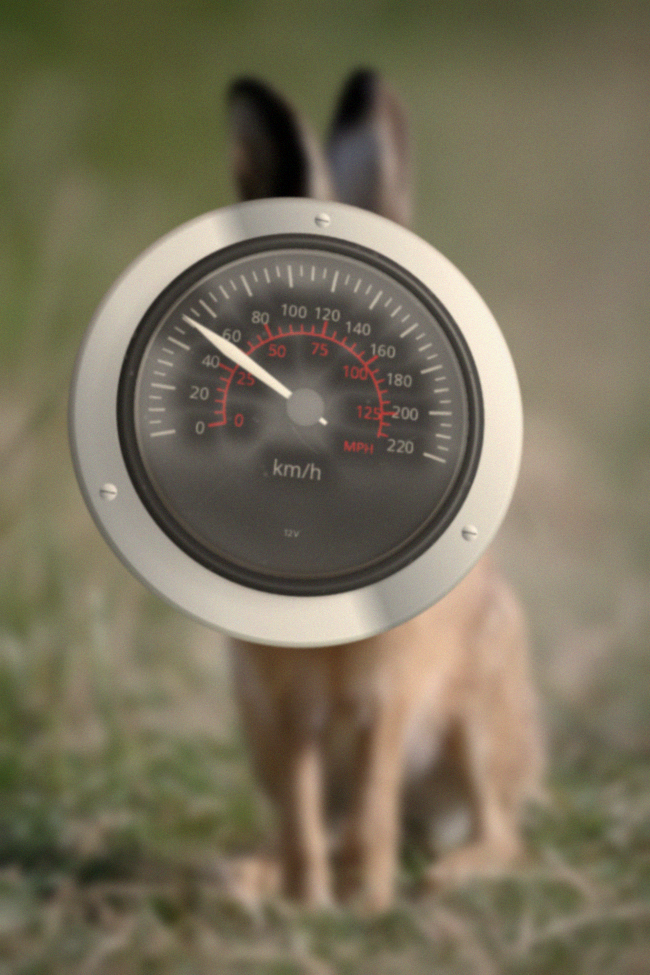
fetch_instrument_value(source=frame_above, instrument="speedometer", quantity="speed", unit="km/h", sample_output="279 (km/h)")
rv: 50 (km/h)
